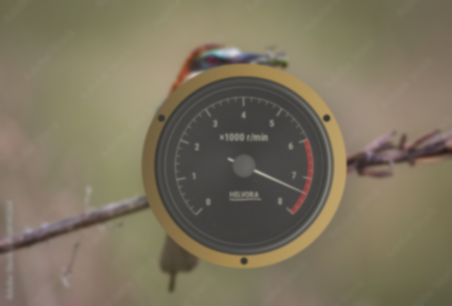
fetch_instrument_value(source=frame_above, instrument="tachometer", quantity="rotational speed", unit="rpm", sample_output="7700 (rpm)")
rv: 7400 (rpm)
